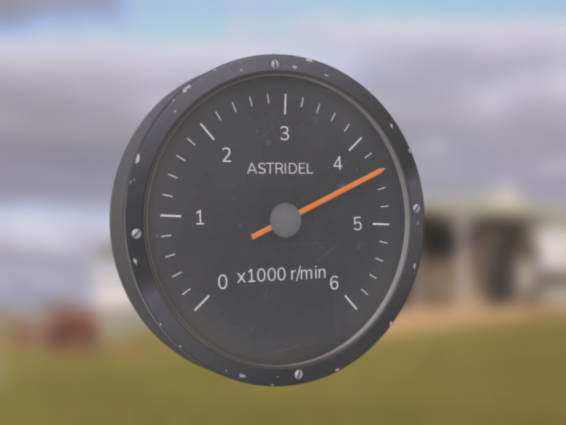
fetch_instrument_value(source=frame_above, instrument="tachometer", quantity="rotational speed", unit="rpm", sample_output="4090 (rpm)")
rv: 4400 (rpm)
